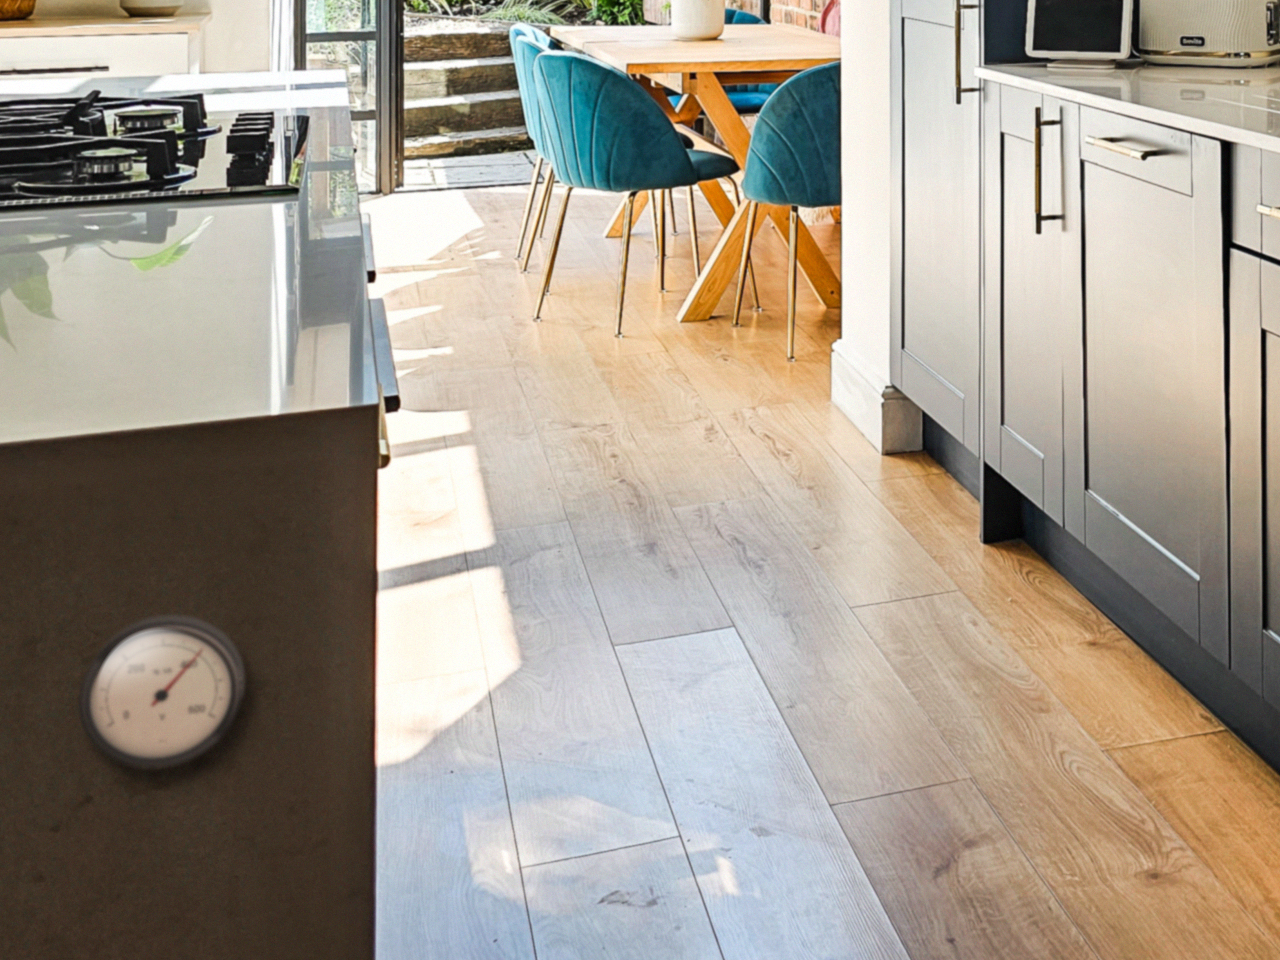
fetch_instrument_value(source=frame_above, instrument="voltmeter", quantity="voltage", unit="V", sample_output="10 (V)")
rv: 400 (V)
